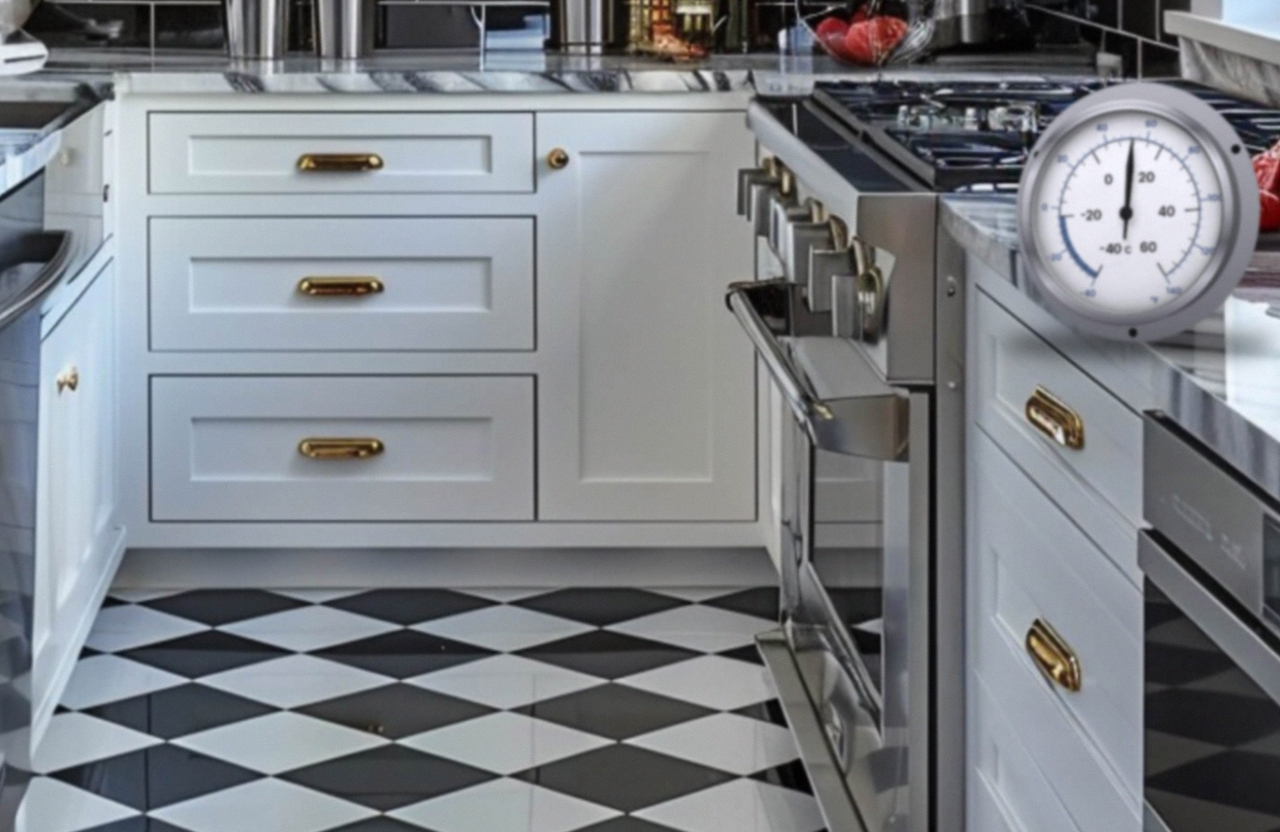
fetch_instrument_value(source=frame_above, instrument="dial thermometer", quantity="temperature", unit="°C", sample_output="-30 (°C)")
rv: 12 (°C)
